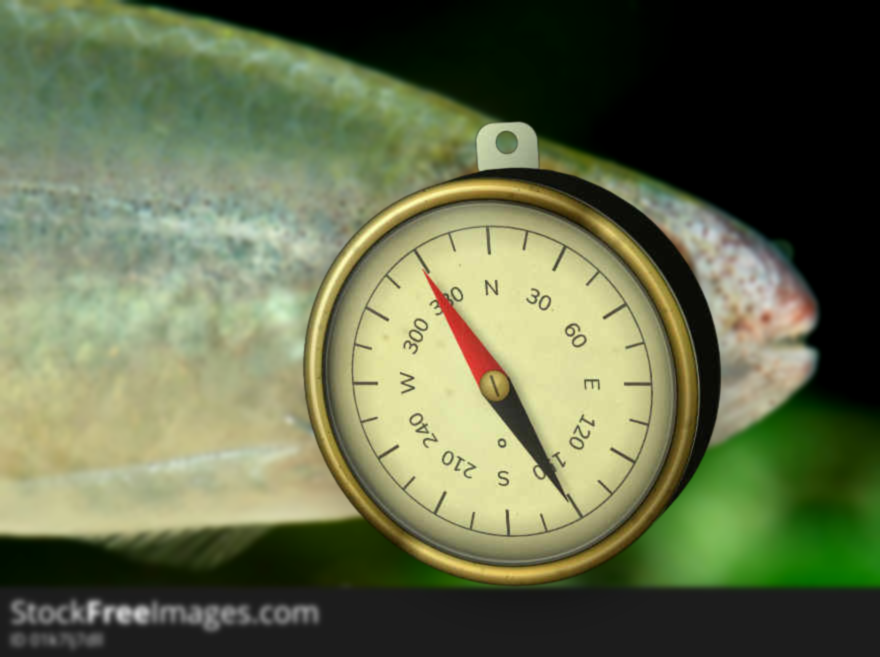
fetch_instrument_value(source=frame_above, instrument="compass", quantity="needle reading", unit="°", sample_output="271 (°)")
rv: 330 (°)
